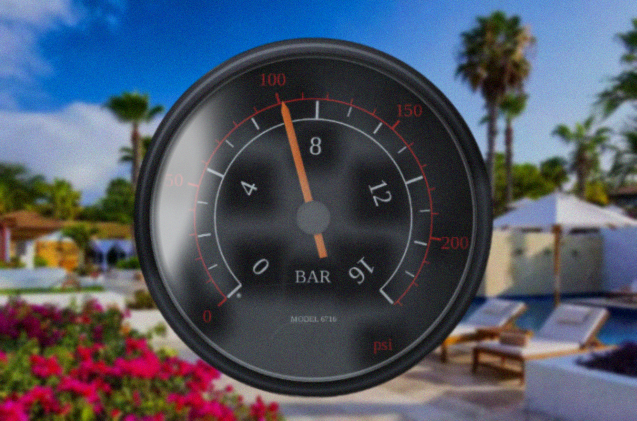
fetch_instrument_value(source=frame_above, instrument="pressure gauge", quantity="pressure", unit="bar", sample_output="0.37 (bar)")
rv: 7 (bar)
